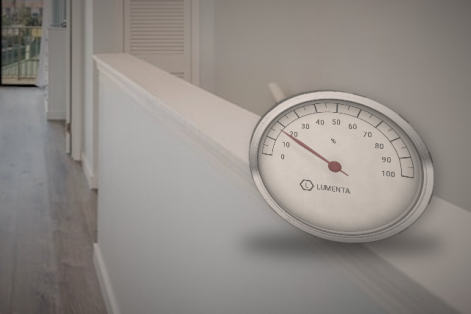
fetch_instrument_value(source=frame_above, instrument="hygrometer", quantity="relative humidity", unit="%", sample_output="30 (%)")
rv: 17.5 (%)
